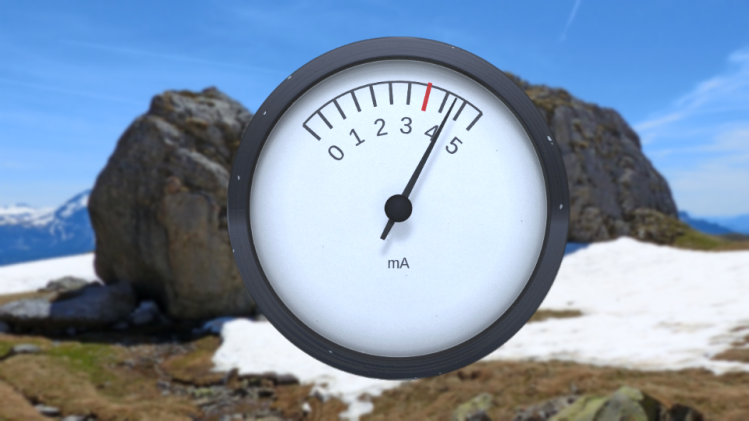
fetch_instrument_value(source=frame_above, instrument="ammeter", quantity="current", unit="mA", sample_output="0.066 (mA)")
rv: 4.25 (mA)
